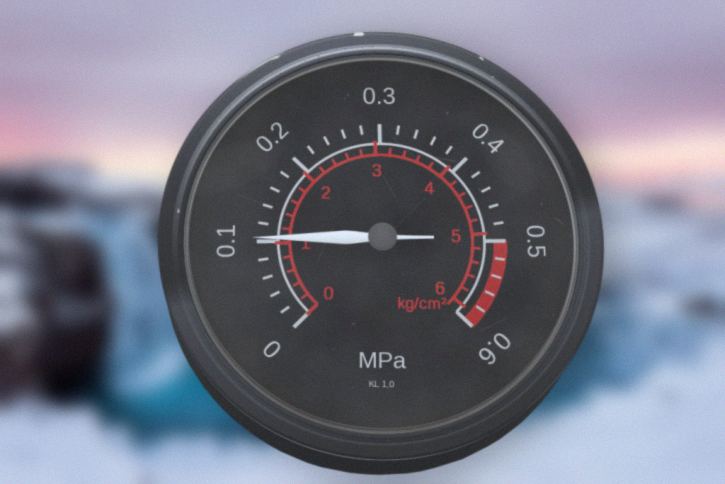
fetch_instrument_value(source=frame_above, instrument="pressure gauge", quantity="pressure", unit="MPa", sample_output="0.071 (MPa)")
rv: 0.1 (MPa)
